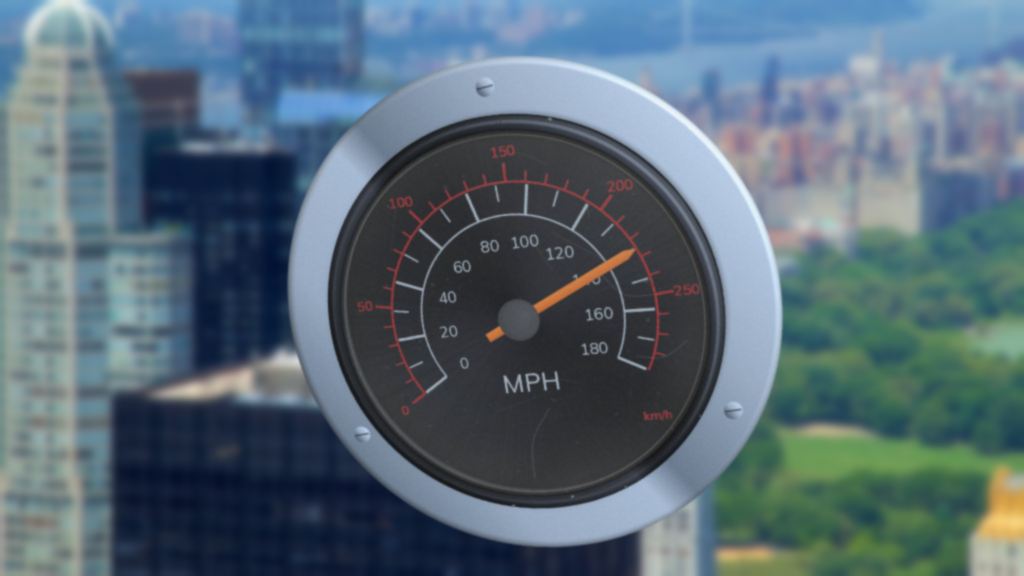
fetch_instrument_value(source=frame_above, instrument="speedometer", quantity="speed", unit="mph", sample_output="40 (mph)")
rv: 140 (mph)
